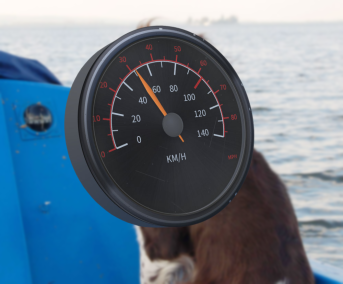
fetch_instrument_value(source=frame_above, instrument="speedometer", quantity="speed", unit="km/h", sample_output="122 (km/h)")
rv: 50 (km/h)
